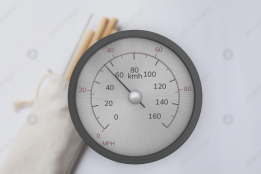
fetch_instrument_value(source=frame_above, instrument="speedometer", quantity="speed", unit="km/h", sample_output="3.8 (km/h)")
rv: 55 (km/h)
